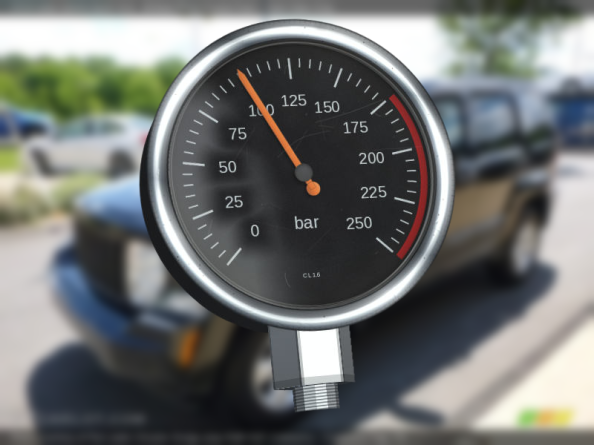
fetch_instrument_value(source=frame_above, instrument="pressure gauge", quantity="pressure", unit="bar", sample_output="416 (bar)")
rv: 100 (bar)
